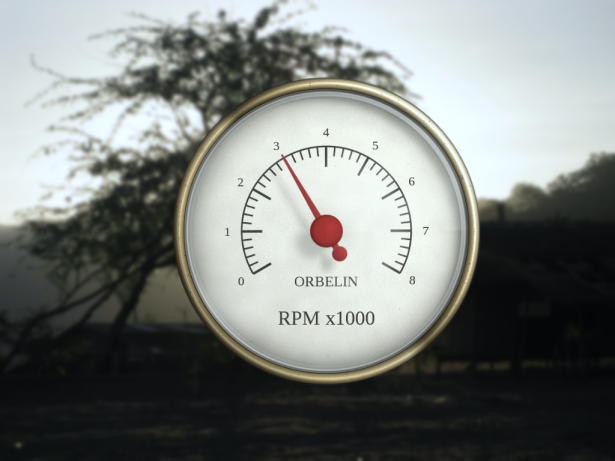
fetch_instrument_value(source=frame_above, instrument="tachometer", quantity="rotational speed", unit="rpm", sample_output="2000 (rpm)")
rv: 3000 (rpm)
